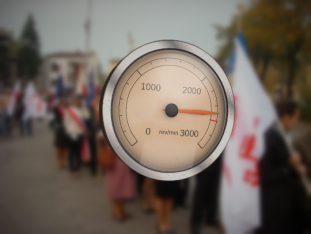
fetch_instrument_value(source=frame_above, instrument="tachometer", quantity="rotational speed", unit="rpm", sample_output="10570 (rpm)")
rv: 2500 (rpm)
